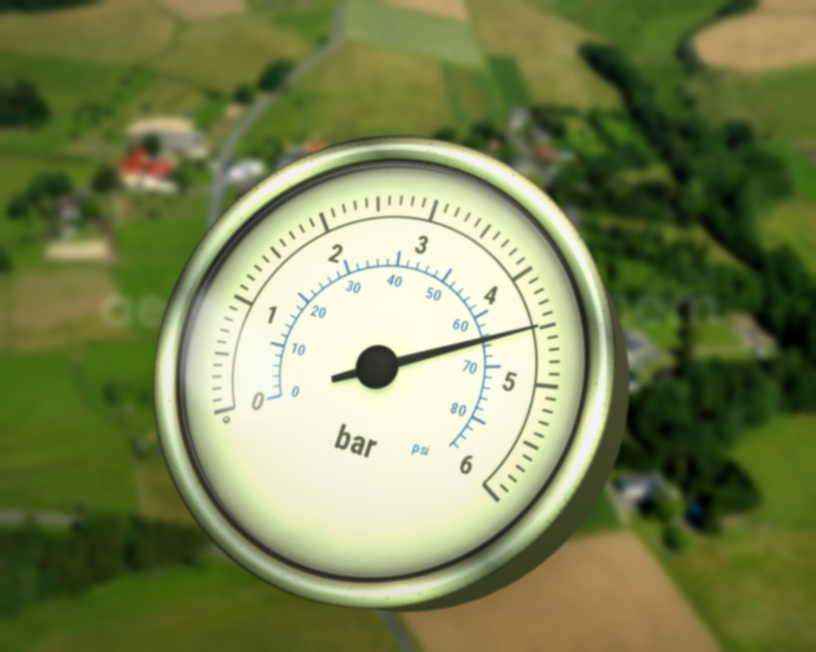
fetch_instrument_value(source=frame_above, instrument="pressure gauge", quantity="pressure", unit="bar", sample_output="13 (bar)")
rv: 4.5 (bar)
